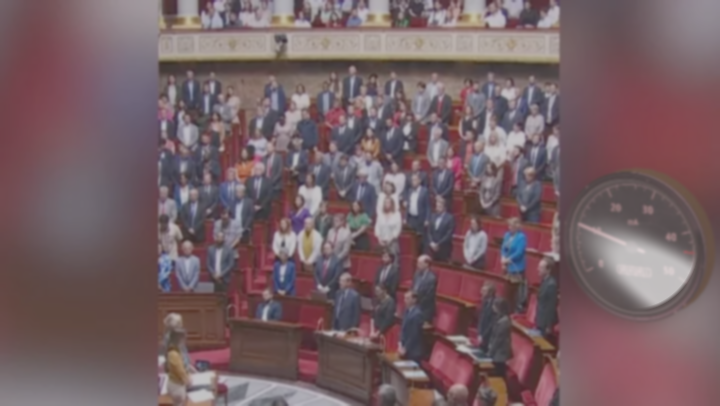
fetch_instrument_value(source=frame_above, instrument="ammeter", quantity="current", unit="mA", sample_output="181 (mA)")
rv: 10 (mA)
